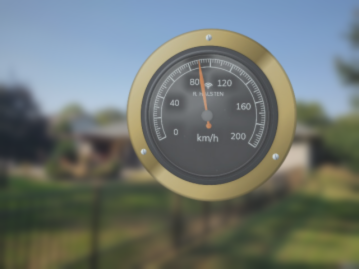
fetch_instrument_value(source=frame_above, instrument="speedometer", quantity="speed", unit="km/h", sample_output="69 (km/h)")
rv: 90 (km/h)
